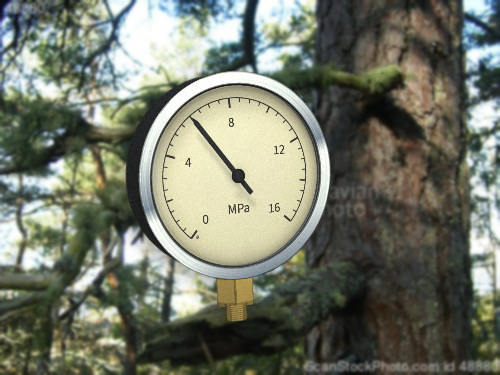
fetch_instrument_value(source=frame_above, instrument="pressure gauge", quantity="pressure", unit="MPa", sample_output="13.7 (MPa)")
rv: 6 (MPa)
